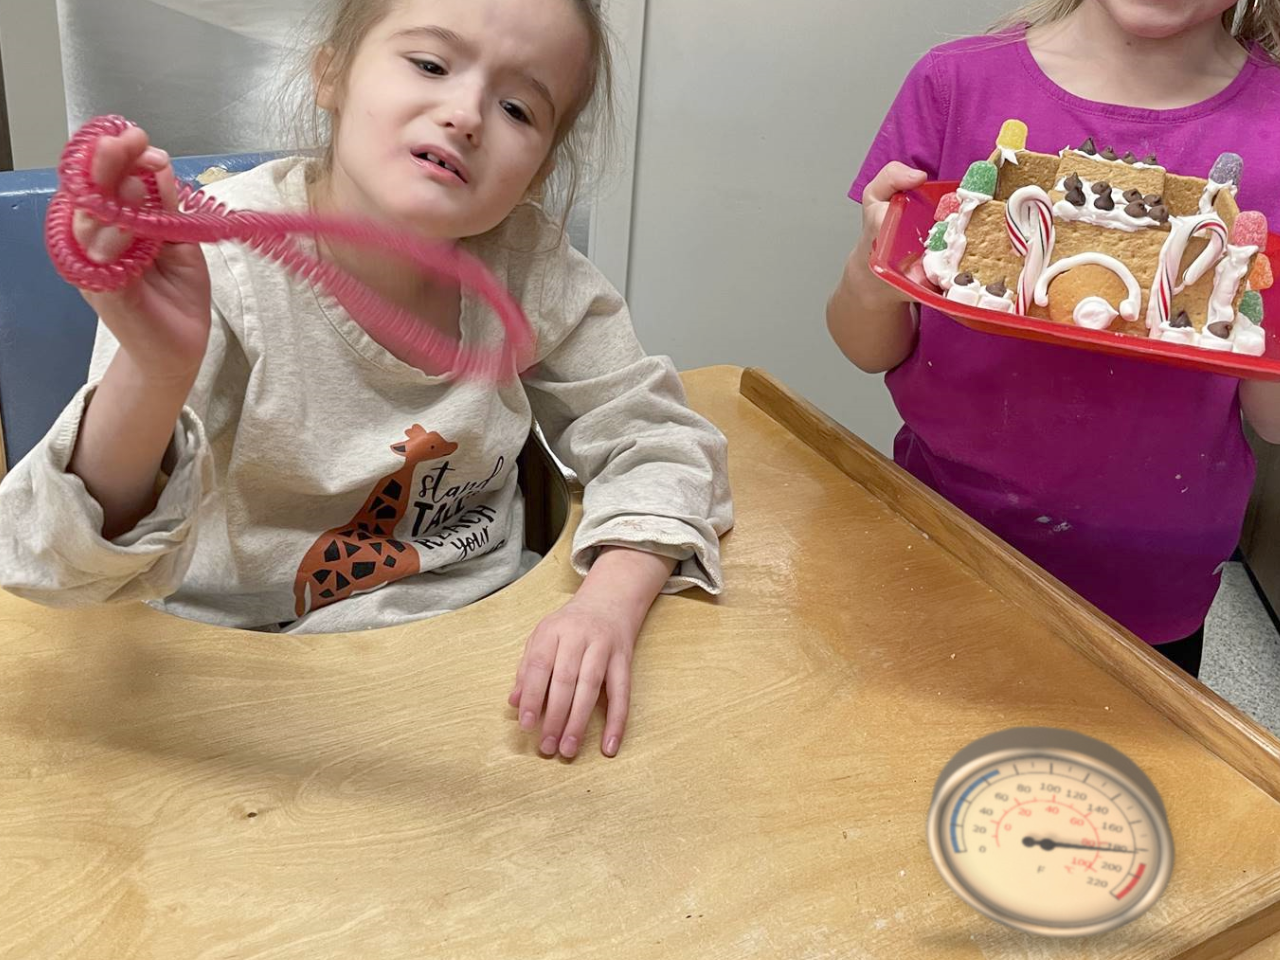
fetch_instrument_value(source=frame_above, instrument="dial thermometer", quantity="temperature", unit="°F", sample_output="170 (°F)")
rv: 180 (°F)
